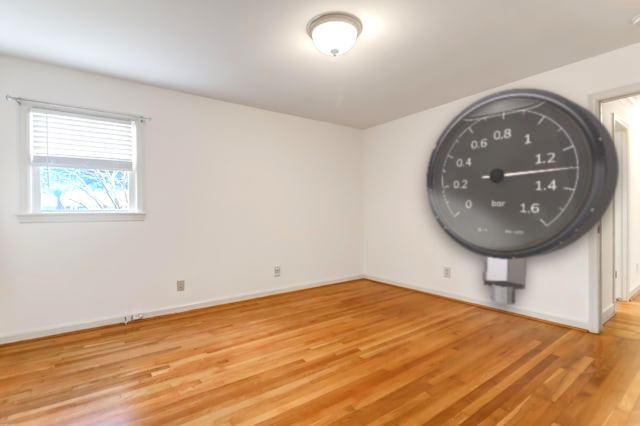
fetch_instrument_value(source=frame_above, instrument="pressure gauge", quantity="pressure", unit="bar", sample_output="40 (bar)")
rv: 1.3 (bar)
